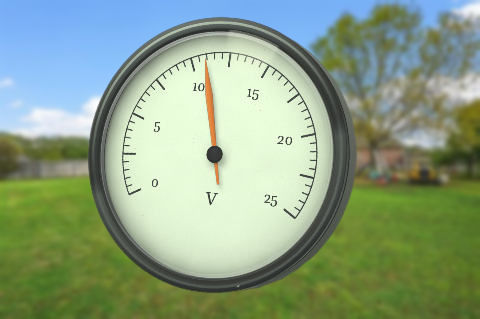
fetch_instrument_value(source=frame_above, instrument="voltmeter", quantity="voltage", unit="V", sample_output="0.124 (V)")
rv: 11 (V)
